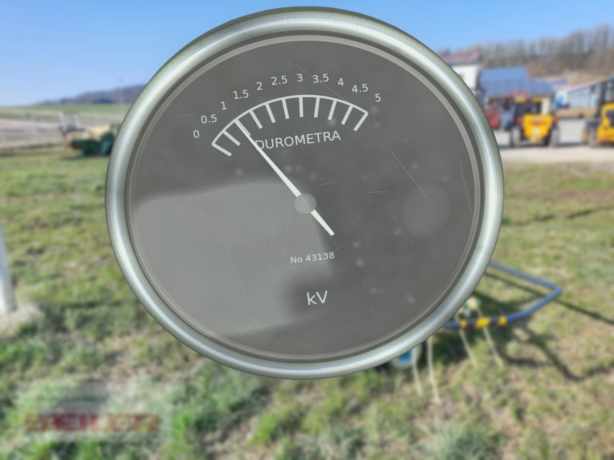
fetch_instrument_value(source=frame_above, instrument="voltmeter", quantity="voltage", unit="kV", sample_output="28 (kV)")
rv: 1 (kV)
